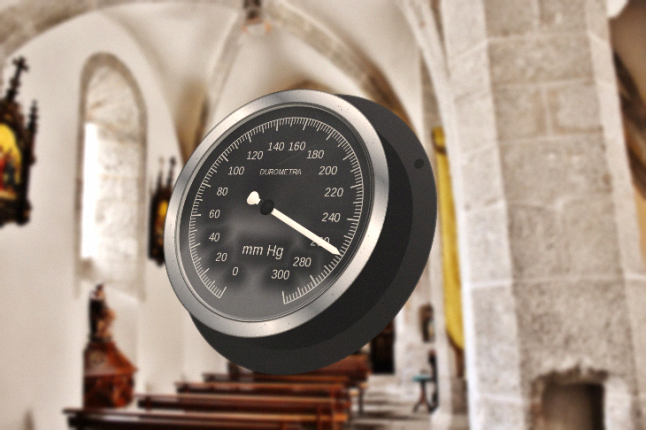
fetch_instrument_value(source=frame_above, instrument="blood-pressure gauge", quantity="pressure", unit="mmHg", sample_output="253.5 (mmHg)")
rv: 260 (mmHg)
